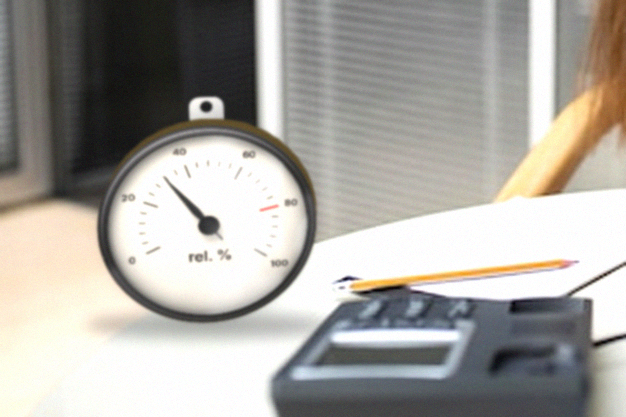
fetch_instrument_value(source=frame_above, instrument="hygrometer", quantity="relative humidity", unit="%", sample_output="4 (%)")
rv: 32 (%)
